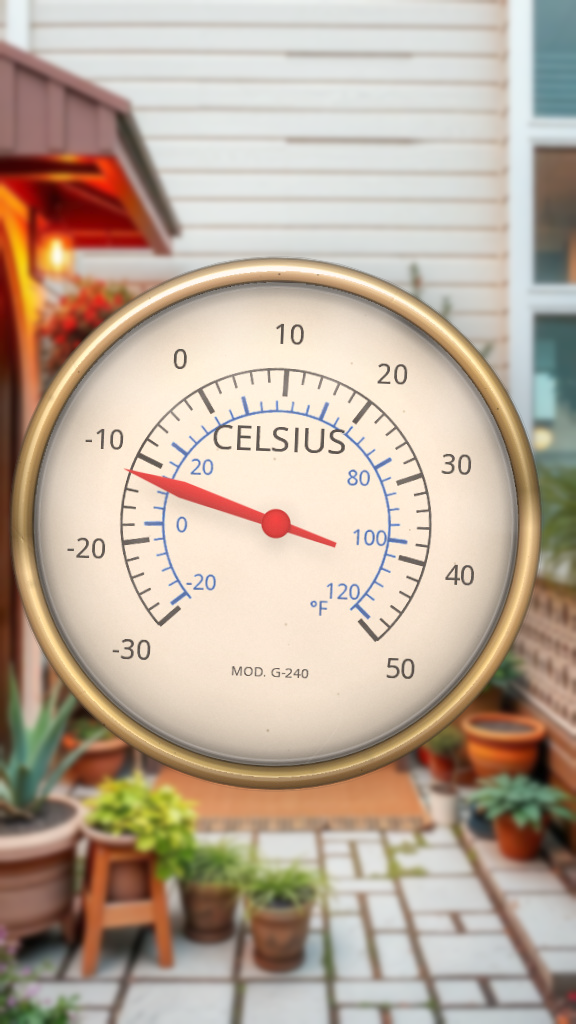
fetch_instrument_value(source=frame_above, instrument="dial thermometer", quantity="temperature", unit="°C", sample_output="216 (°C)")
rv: -12 (°C)
